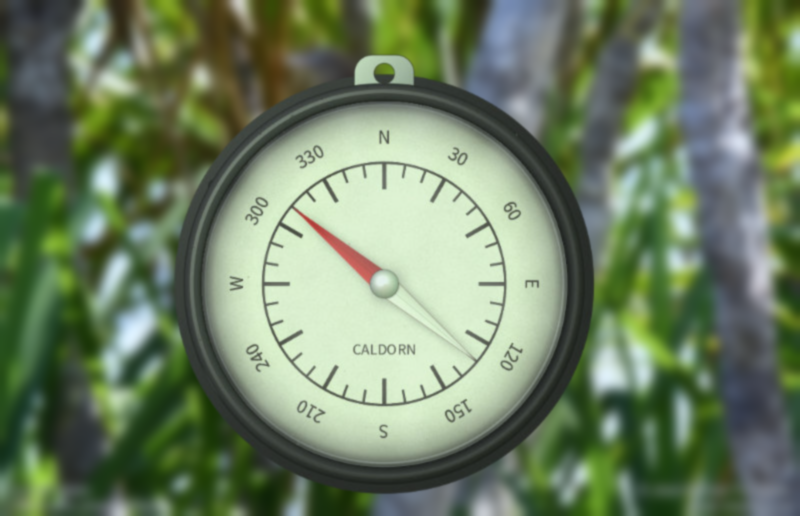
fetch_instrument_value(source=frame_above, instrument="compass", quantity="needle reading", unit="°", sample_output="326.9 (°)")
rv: 310 (°)
